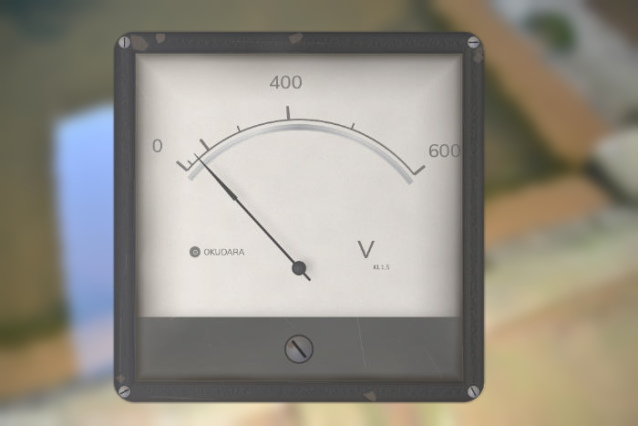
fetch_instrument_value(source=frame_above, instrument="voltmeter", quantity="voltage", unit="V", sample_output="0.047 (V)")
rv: 150 (V)
